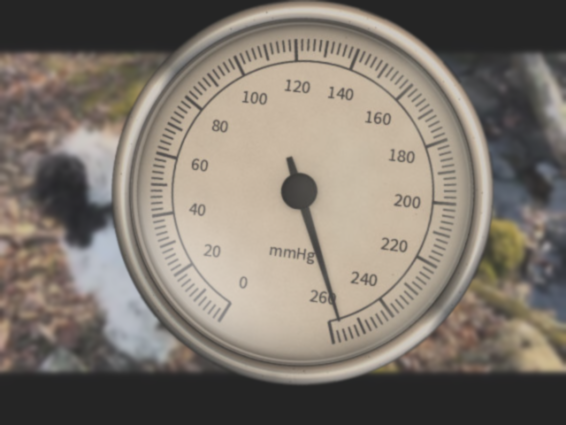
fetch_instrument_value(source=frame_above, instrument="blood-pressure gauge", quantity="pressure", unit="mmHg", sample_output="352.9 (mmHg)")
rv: 256 (mmHg)
